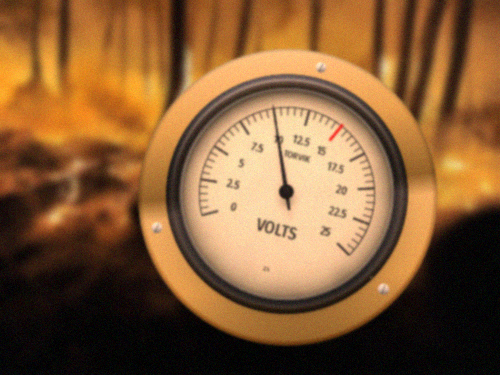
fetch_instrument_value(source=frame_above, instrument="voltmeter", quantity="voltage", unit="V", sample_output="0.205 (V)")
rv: 10 (V)
